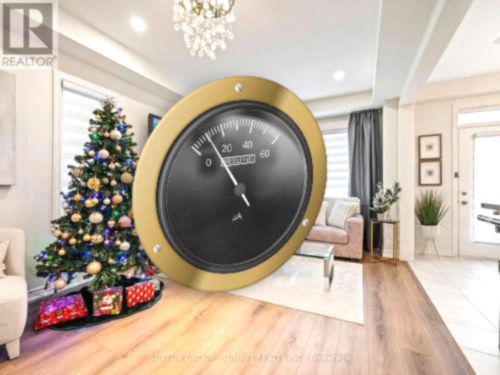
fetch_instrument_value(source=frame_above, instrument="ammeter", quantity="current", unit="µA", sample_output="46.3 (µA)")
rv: 10 (µA)
